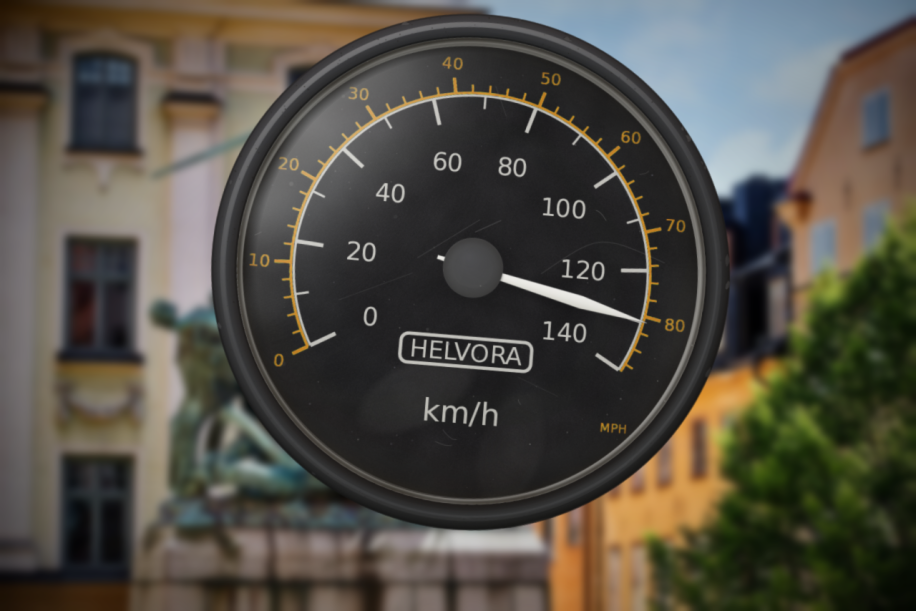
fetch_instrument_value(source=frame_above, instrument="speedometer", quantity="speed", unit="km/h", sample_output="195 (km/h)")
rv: 130 (km/h)
